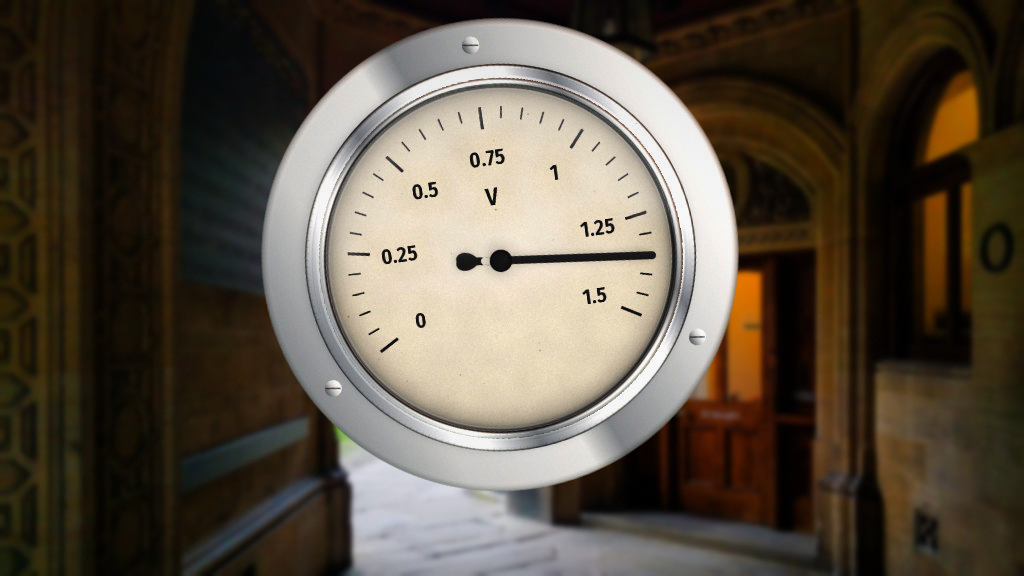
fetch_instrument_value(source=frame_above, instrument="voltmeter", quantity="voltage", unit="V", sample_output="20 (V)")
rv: 1.35 (V)
